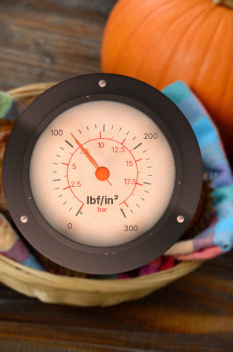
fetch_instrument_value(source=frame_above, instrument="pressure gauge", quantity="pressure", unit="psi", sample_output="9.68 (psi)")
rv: 110 (psi)
